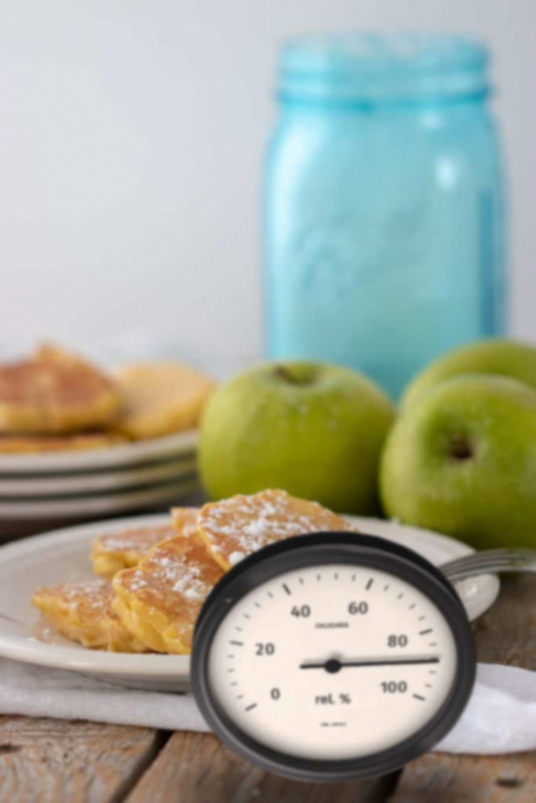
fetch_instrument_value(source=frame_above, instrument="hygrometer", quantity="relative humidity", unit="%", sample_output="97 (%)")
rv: 88 (%)
